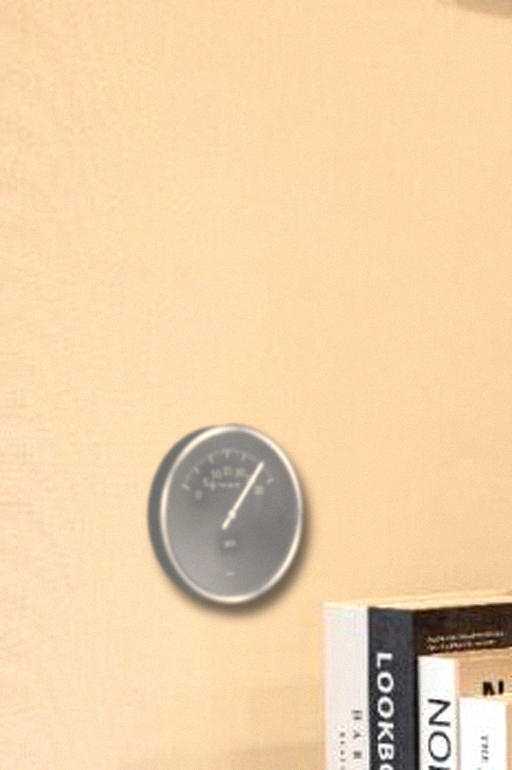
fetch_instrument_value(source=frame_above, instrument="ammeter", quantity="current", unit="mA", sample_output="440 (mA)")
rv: 25 (mA)
